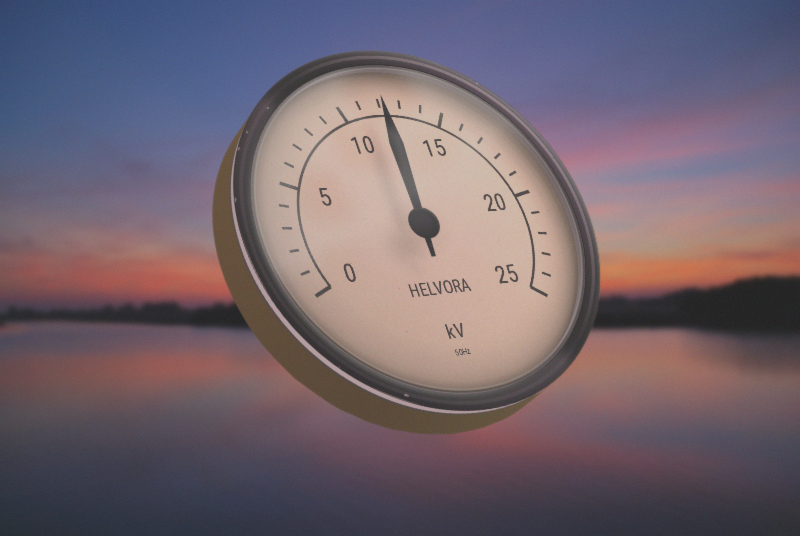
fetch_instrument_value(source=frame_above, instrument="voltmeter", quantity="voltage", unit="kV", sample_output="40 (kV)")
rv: 12 (kV)
